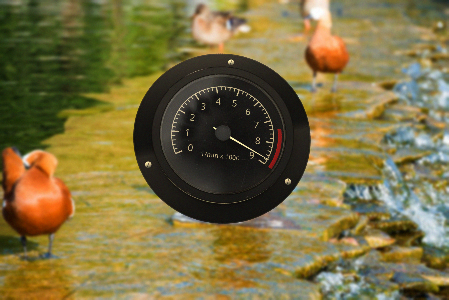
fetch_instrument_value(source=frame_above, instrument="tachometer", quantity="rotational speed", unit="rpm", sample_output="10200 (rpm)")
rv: 8800 (rpm)
